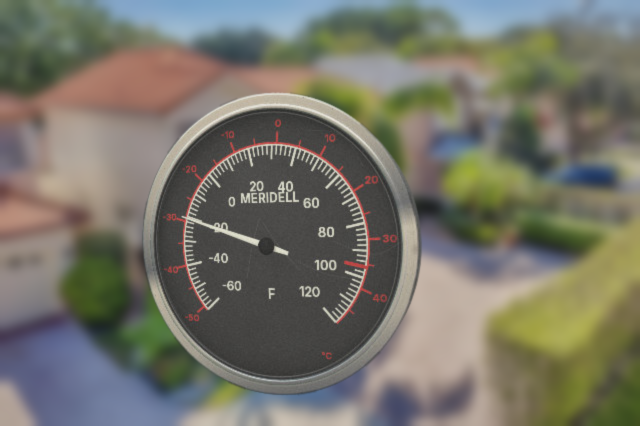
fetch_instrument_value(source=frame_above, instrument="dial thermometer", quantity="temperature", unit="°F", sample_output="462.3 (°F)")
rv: -20 (°F)
